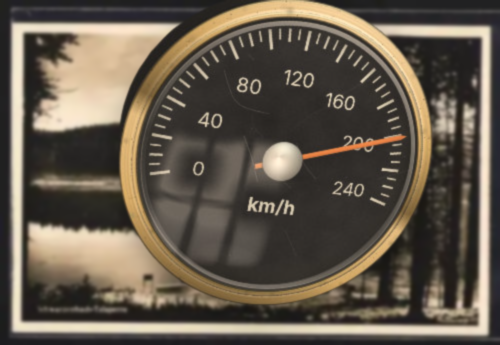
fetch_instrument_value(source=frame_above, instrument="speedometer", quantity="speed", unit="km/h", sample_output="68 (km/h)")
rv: 200 (km/h)
